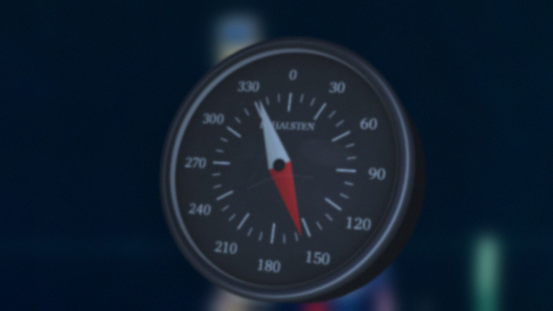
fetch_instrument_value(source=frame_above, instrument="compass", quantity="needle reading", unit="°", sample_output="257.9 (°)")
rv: 155 (°)
